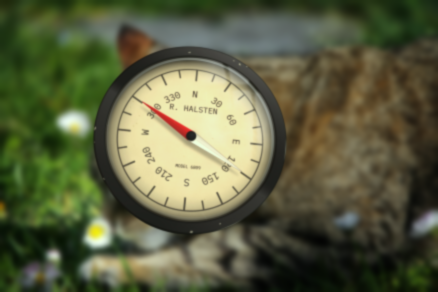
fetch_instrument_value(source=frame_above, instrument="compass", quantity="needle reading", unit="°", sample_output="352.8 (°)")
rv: 300 (°)
